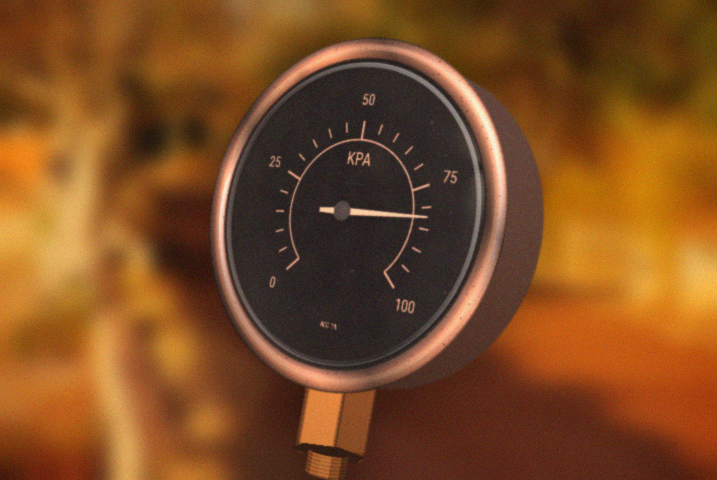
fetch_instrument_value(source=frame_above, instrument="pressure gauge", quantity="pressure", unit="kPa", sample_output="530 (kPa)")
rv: 82.5 (kPa)
